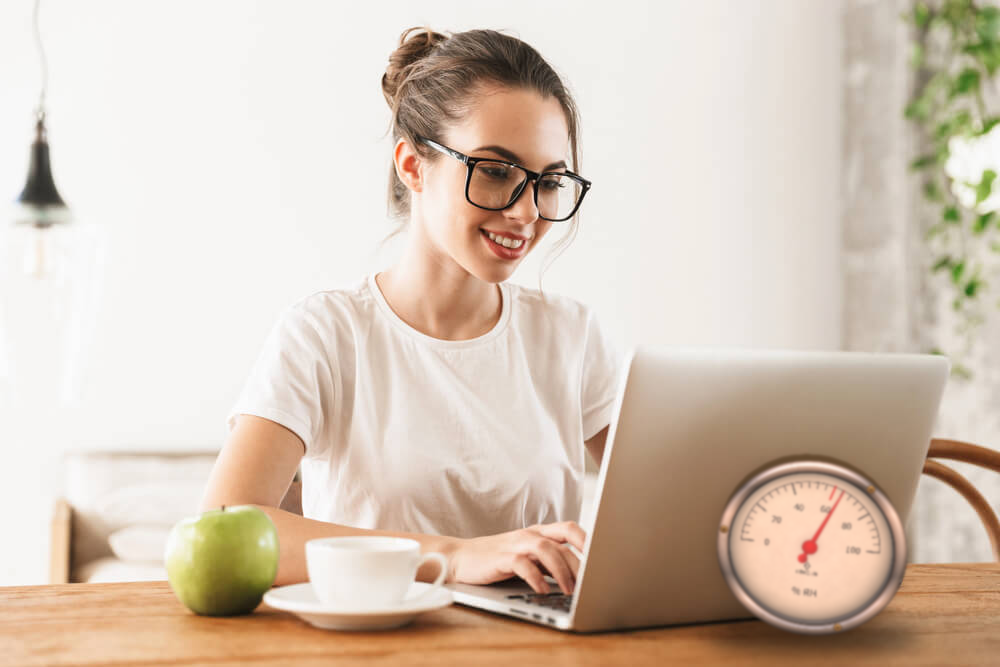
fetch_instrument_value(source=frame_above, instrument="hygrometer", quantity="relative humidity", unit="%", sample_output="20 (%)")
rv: 64 (%)
